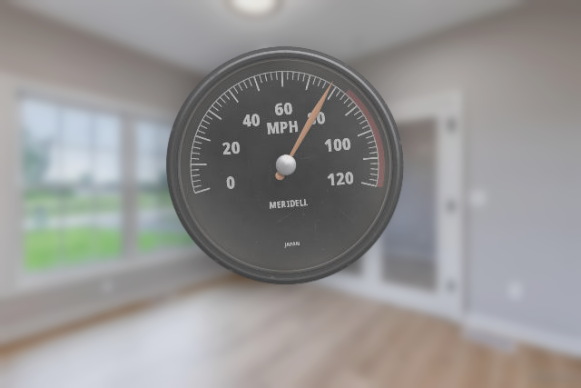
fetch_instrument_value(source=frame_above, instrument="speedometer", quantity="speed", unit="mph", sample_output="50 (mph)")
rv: 78 (mph)
